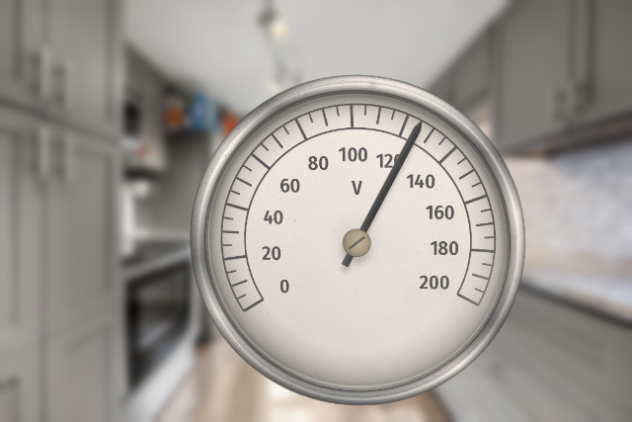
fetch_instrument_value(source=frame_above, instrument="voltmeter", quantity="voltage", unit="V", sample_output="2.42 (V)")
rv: 125 (V)
